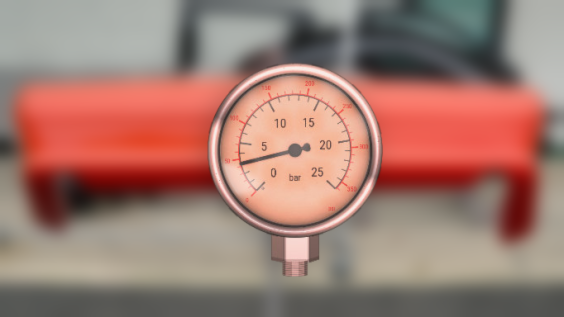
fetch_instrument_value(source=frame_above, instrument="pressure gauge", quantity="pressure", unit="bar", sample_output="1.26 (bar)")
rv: 3 (bar)
